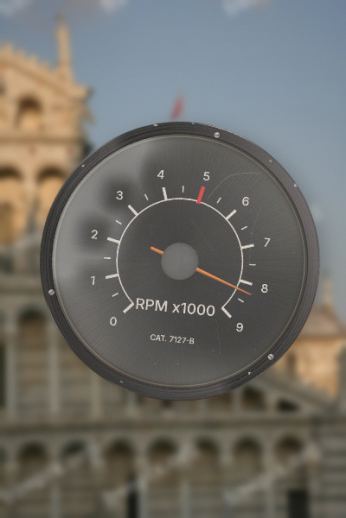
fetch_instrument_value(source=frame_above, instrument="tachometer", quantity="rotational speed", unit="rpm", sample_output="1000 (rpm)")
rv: 8250 (rpm)
